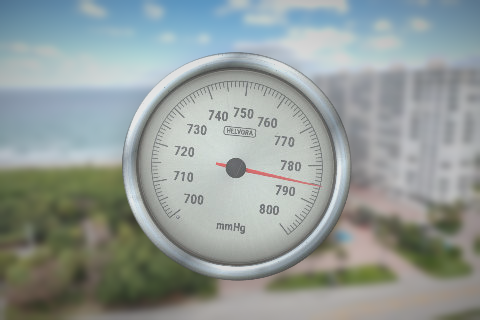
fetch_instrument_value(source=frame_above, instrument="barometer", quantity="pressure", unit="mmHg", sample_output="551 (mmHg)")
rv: 785 (mmHg)
